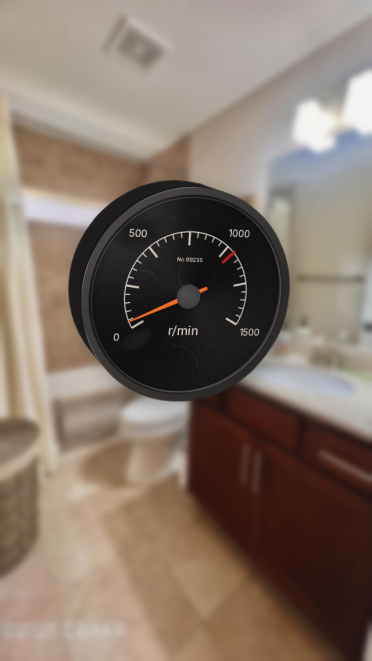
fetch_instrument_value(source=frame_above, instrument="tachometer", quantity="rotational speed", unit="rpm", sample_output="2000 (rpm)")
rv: 50 (rpm)
